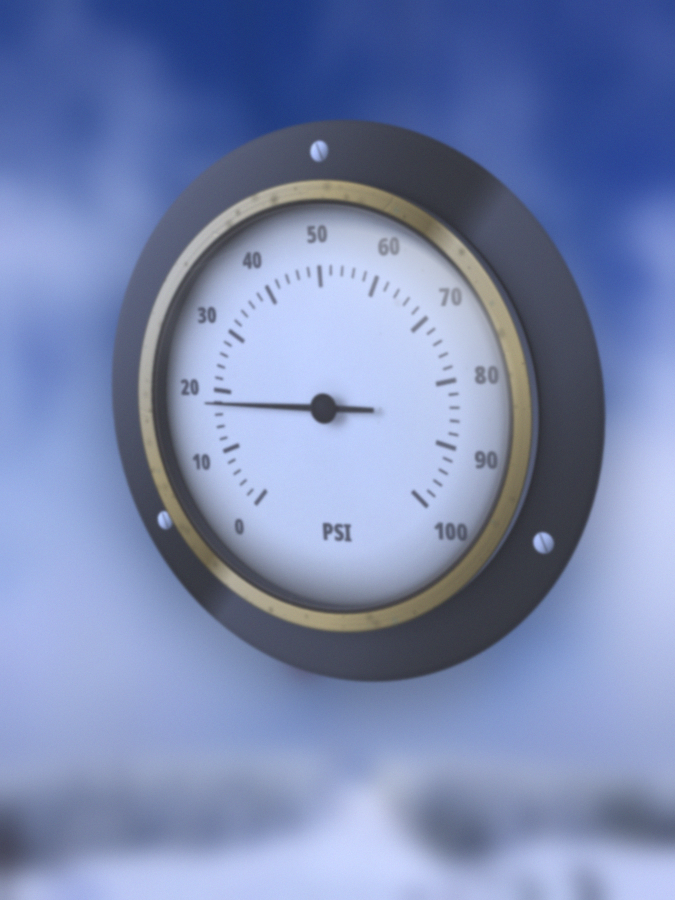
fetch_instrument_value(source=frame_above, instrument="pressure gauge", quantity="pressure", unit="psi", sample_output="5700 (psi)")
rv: 18 (psi)
